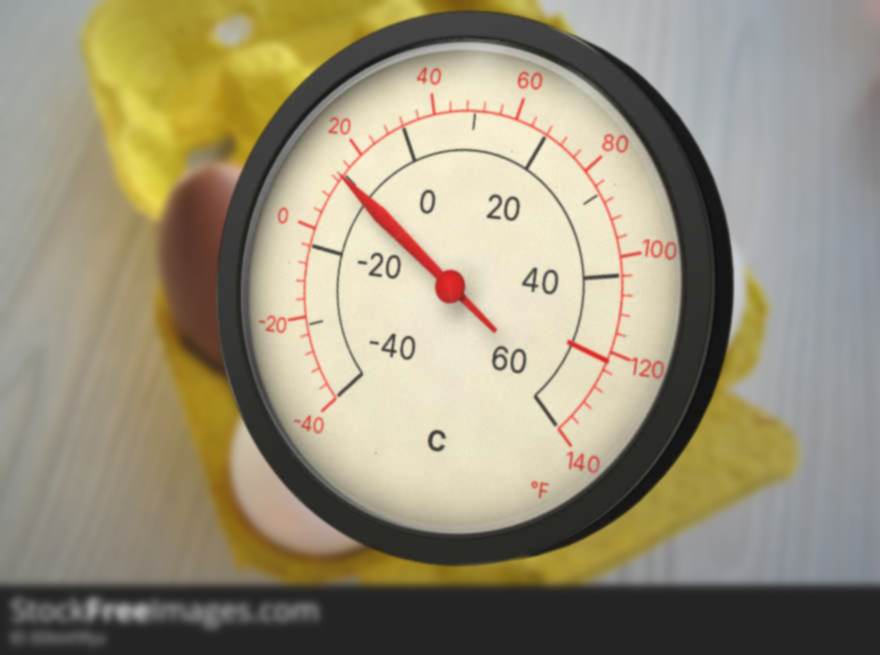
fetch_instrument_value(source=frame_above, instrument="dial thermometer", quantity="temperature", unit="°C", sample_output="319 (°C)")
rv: -10 (°C)
